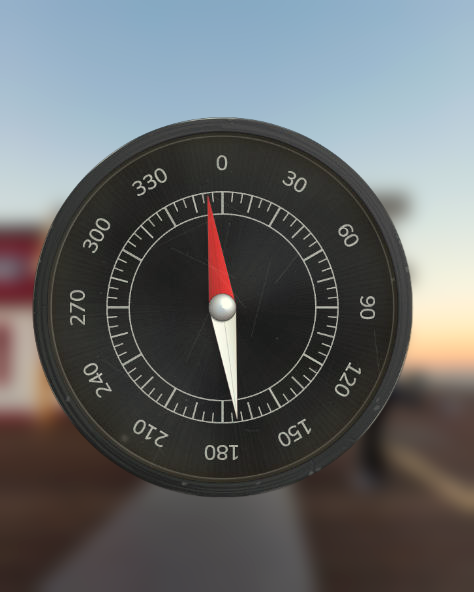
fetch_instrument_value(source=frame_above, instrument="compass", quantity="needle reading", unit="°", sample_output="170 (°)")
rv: 352.5 (°)
